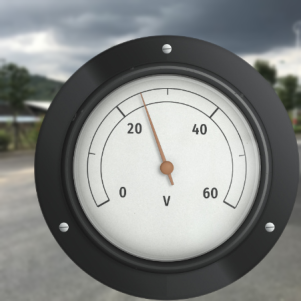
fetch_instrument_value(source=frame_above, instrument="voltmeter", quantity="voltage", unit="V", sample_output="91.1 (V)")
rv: 25 (V)
